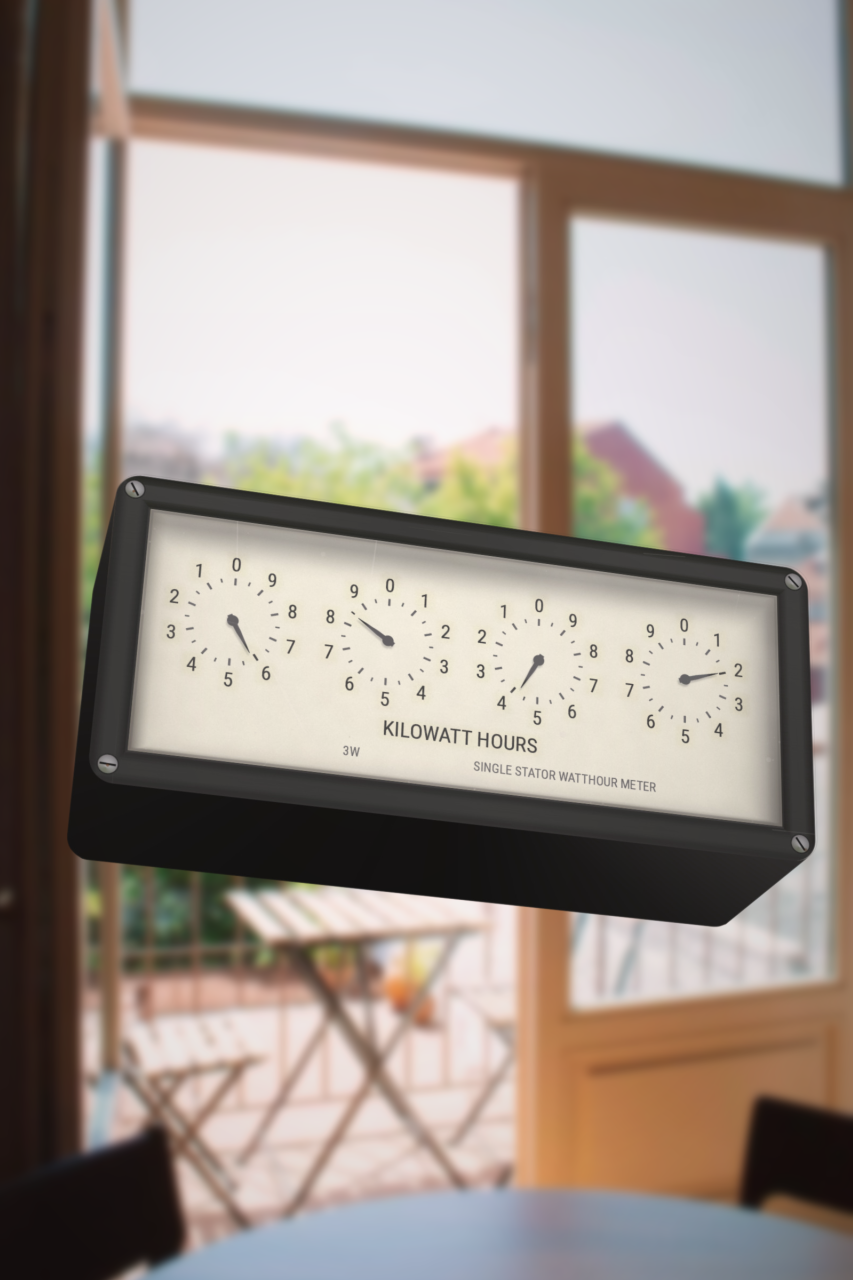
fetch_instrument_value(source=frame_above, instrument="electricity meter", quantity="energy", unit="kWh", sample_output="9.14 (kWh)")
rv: 5842 (kWh)
